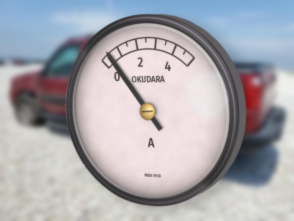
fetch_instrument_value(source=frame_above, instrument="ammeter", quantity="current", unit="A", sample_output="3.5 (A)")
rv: 0.5 (A)
